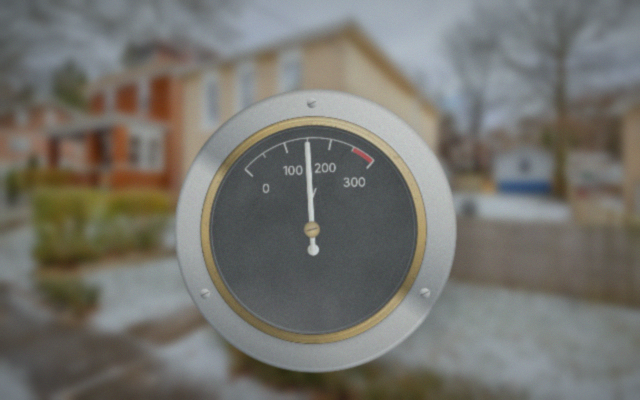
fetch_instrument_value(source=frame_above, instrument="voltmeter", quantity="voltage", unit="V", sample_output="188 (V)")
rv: 150 (V)
